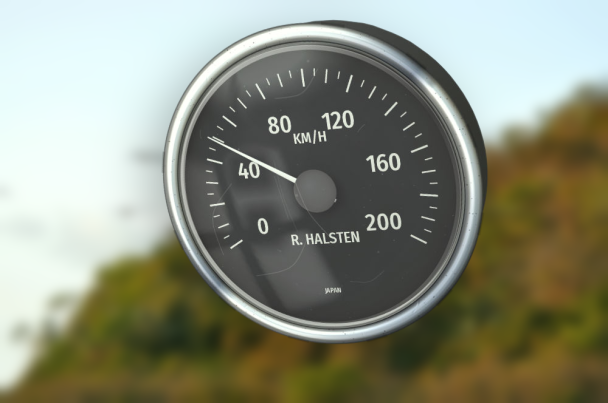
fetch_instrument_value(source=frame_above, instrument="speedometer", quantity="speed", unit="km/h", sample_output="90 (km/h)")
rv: 50 (km/h)
